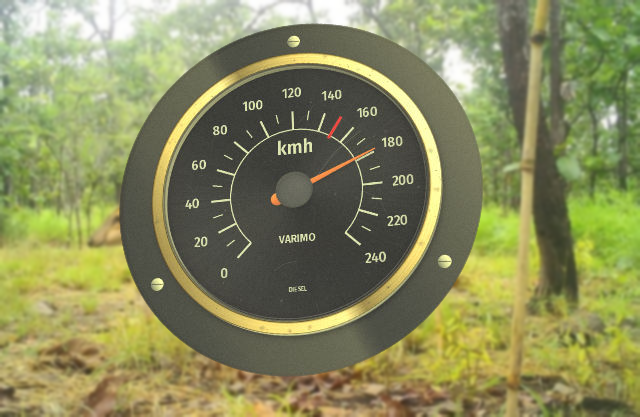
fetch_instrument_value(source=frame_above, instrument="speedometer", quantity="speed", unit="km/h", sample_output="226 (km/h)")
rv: 180 (km/h)
